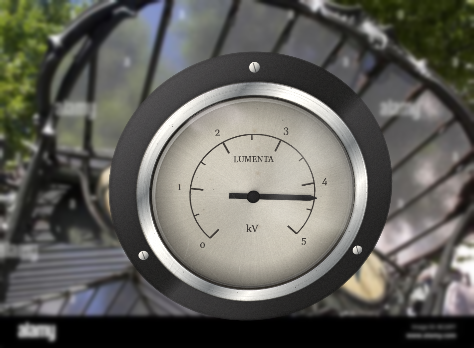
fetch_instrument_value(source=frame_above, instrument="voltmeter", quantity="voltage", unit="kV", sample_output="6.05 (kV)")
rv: 4.25 (kV)
